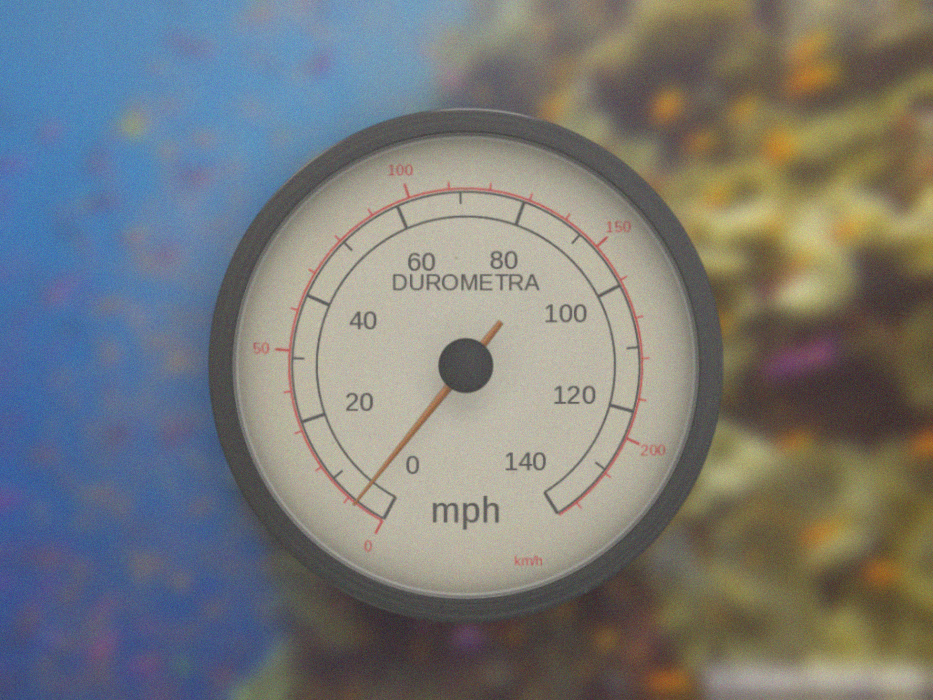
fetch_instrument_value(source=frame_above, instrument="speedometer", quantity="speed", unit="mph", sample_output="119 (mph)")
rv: 5 (mph)
